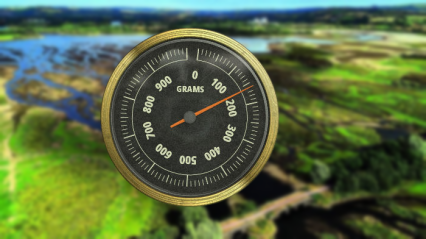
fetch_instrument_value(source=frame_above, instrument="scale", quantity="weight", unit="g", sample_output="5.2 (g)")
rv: 160 (g)
